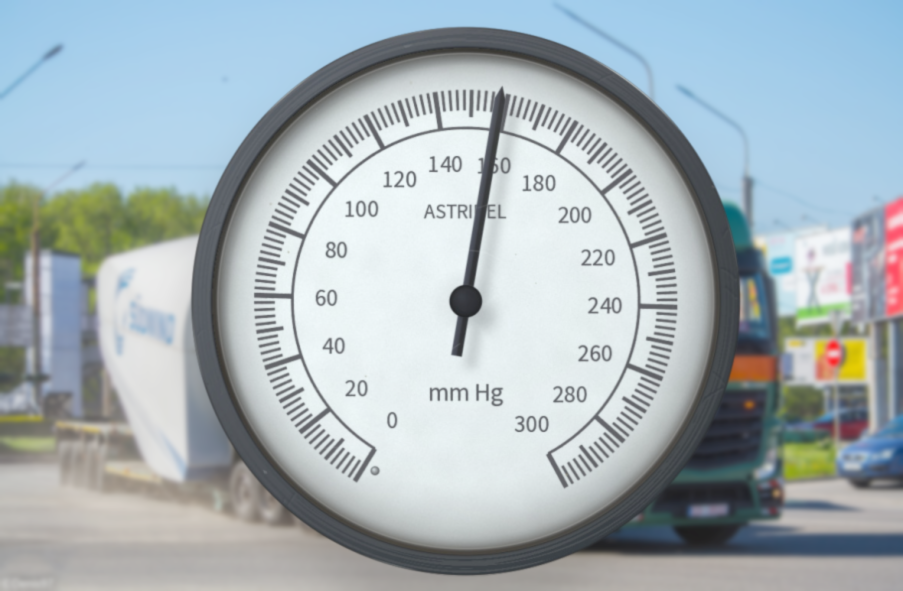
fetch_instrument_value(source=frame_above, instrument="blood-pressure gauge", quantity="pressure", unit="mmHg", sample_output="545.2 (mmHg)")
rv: 158 (mmHg)
